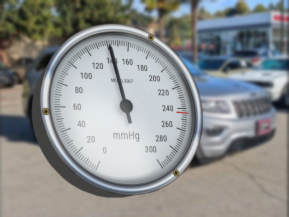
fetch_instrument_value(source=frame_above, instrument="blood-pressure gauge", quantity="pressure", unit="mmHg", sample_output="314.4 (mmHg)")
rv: 140 (mmHg)
